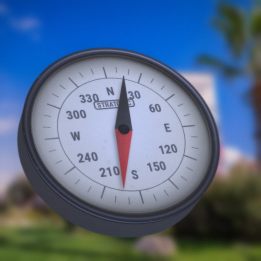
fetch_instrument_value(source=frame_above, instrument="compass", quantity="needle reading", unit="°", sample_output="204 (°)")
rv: 195 (°)
